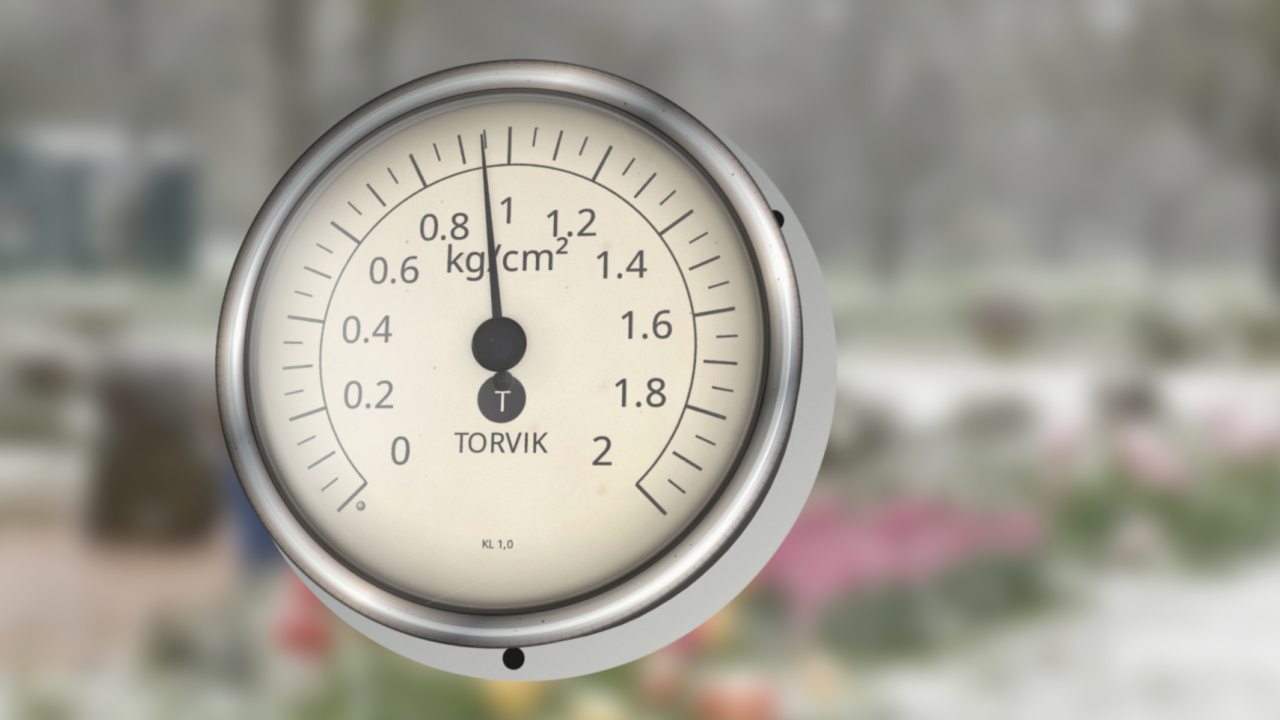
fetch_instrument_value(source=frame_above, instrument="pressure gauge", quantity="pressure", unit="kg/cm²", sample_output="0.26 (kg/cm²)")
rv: 0.95 (kg/cm²)
